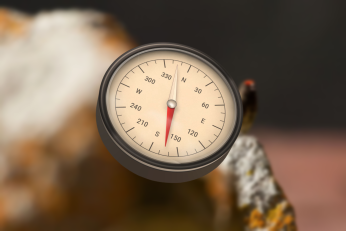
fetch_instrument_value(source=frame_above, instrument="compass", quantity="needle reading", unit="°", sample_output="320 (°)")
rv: 165 (°)
